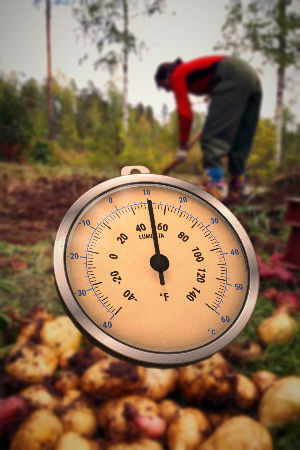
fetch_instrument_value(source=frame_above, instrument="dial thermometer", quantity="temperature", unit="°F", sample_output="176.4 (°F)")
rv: 50 (°F)
